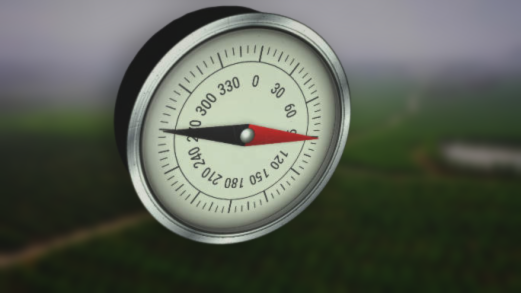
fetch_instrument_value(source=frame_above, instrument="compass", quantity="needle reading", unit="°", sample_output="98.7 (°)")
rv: 90 (°)
